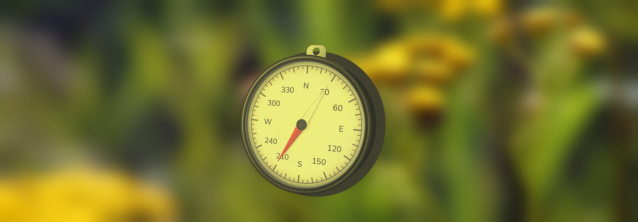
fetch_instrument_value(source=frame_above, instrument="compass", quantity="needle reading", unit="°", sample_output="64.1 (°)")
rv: 210 (°)
